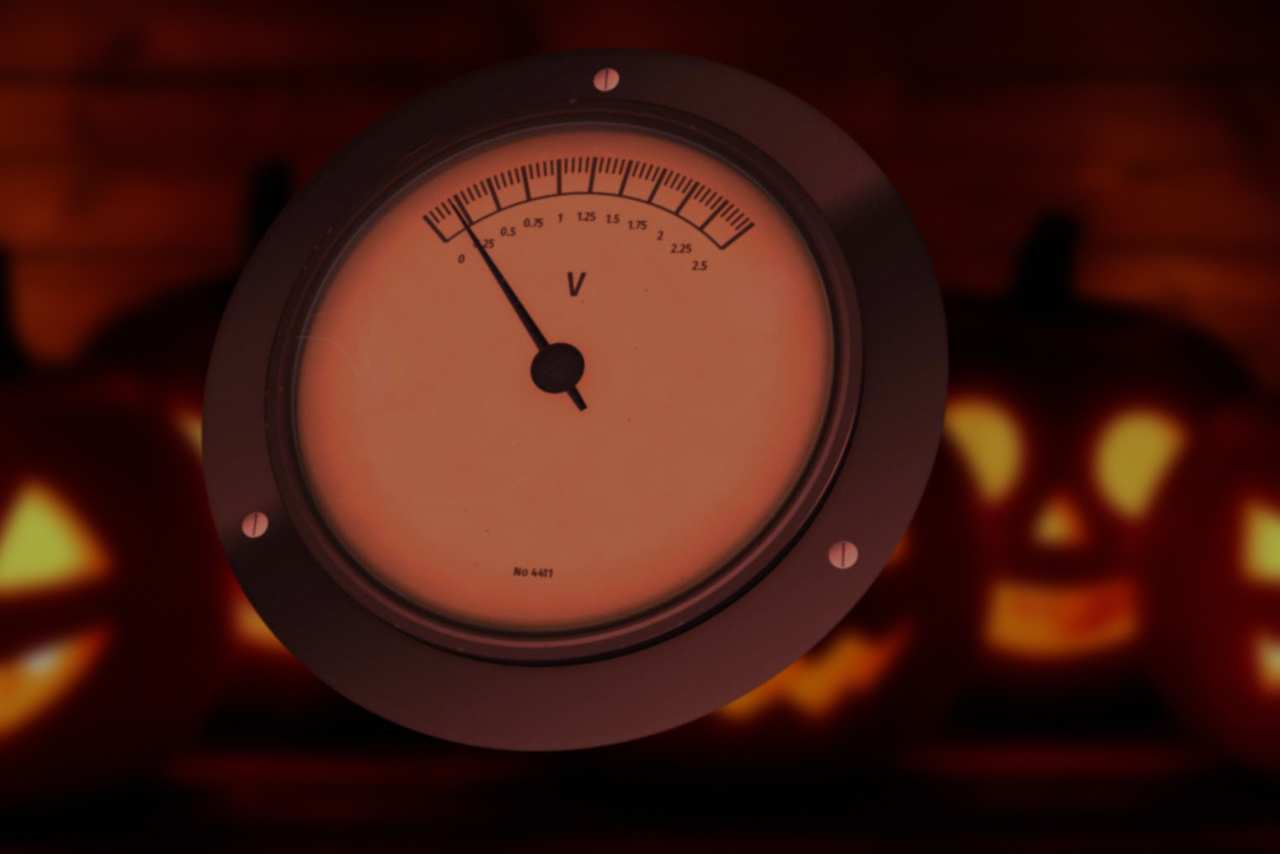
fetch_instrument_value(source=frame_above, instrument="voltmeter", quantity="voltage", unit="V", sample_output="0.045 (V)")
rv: 0.2 (V)
